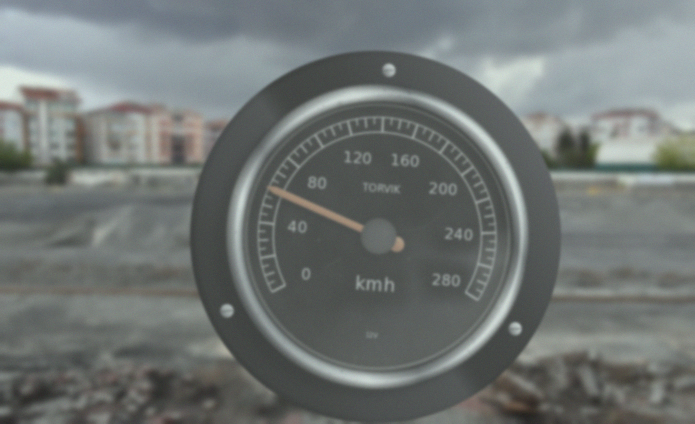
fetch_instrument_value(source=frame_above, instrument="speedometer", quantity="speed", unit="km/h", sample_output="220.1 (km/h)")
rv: 60 (km/h)
